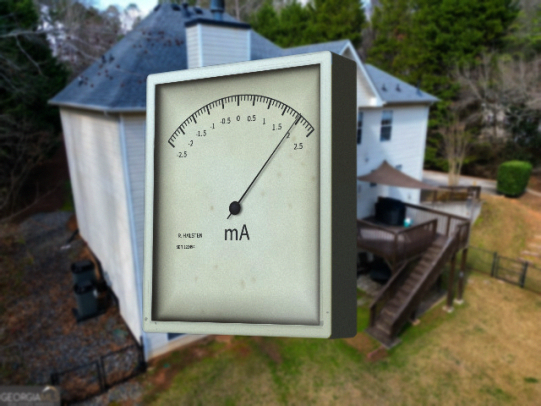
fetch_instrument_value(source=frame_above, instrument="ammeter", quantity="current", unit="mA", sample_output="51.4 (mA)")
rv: 2 (mA)
